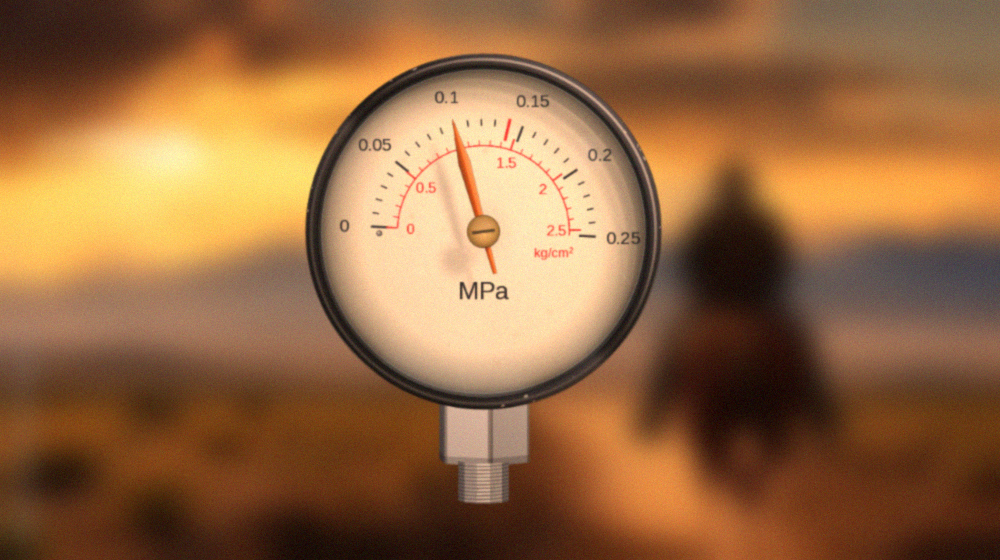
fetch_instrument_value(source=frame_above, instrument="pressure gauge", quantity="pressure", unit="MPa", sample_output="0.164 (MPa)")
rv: 0.1 (MPa)
